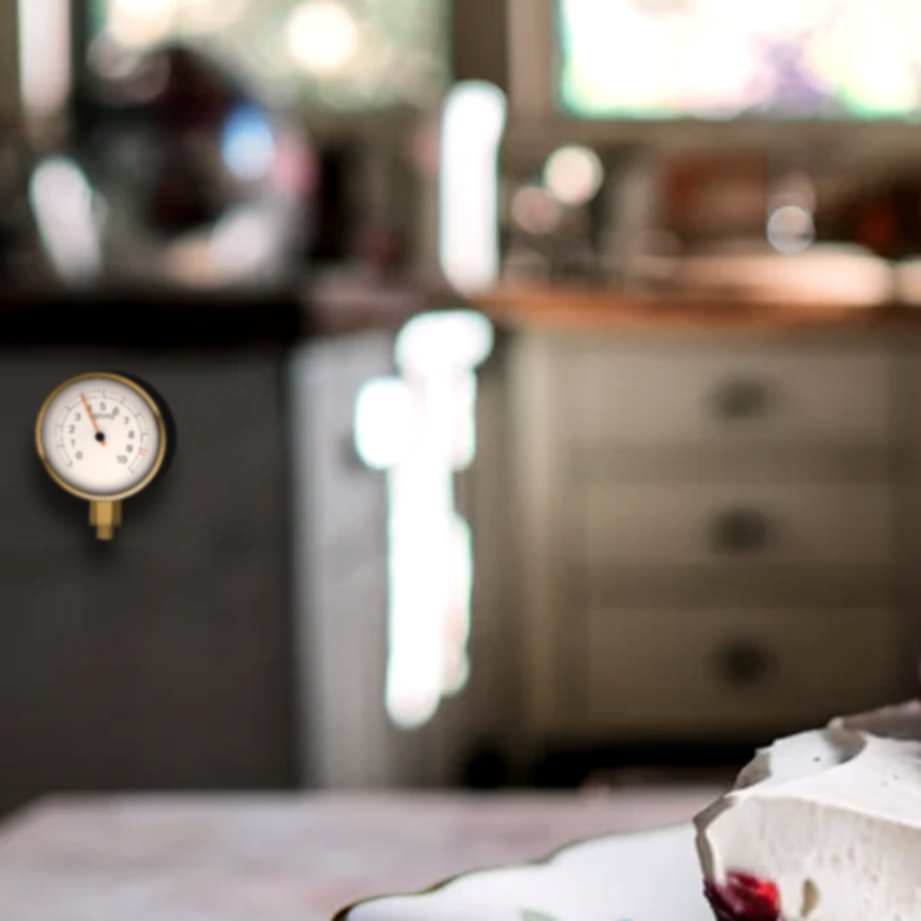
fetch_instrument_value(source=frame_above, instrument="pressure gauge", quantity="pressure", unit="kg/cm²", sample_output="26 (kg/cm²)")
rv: 4 (kg/cm²)
